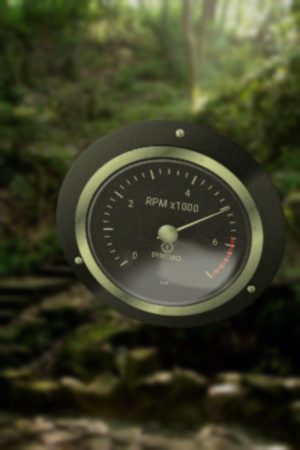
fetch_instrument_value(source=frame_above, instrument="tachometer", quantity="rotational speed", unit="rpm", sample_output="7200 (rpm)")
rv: 5000 (rpm)
